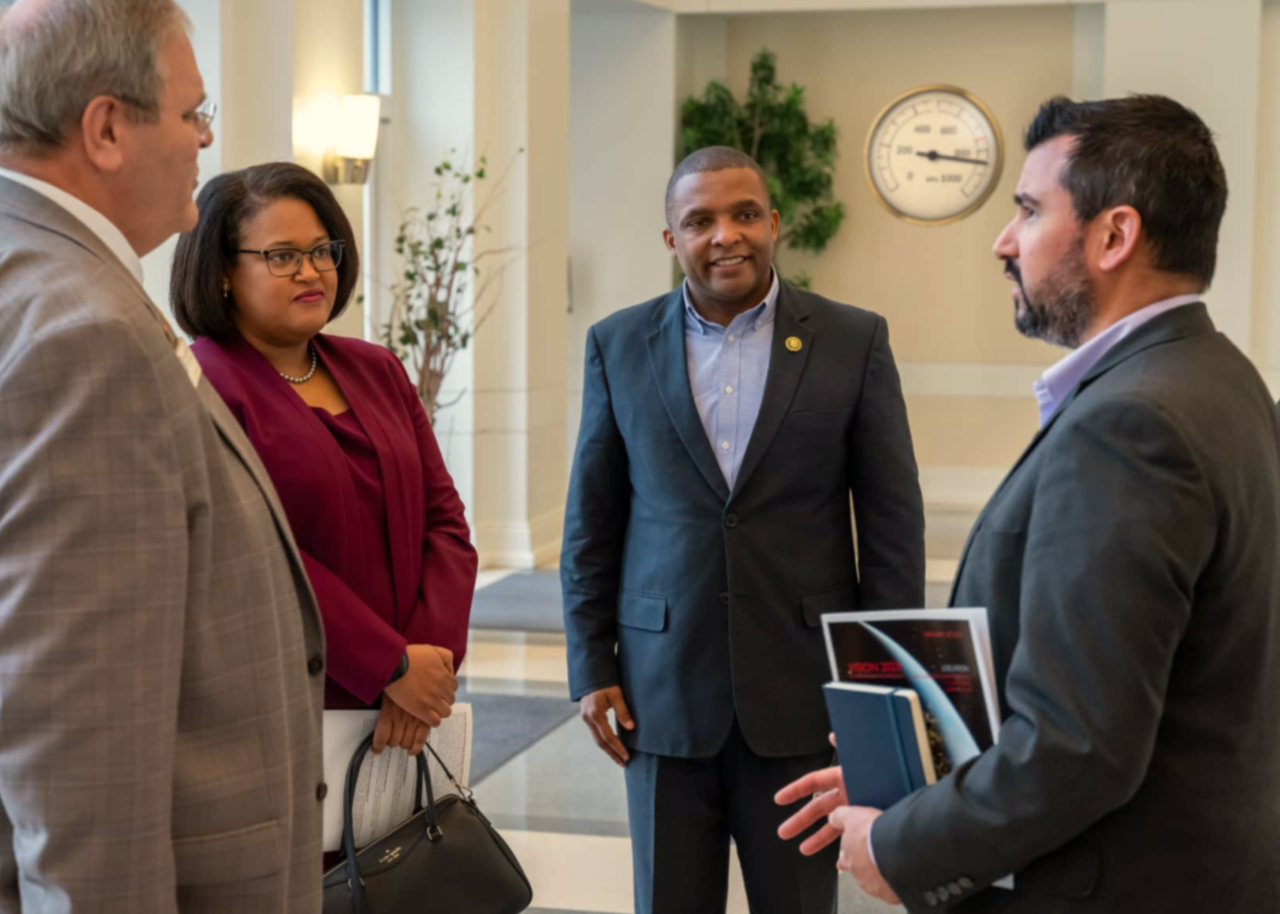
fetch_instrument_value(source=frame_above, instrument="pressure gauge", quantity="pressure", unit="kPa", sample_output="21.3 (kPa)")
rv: 850 (kPa)
